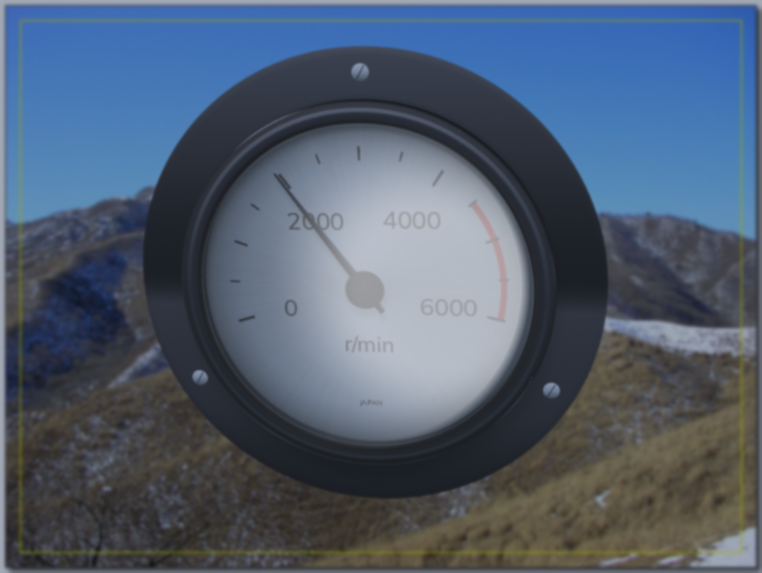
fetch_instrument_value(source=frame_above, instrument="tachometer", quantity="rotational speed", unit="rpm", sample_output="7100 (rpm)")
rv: 2000 (rpm)
